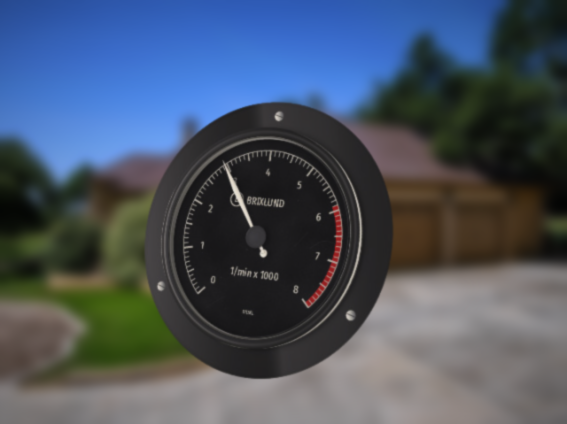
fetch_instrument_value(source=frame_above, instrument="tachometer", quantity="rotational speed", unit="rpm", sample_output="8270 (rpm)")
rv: 3000 (rpm)
